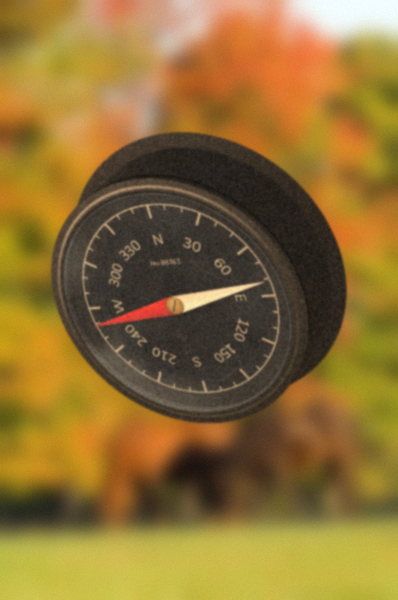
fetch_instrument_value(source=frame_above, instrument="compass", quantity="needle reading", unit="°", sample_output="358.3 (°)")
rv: 260 (°)
